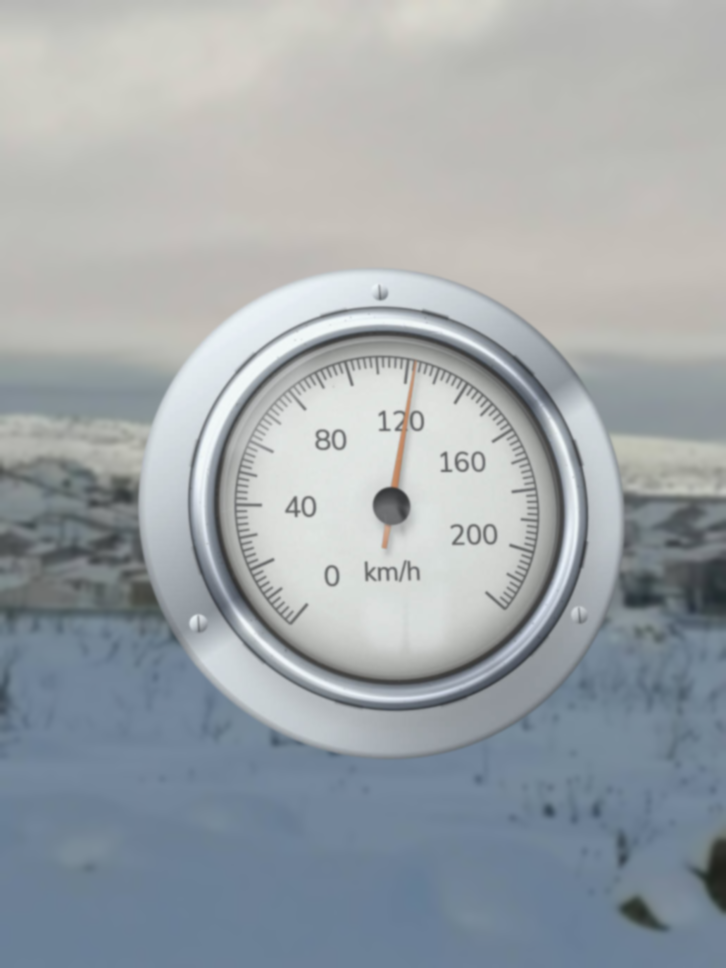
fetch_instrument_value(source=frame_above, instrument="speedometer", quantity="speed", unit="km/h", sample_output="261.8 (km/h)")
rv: 122 (km/h)
